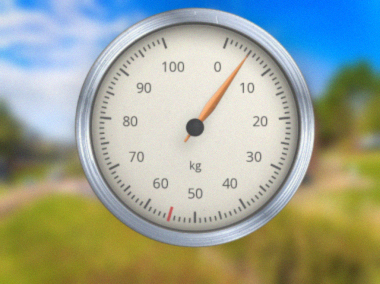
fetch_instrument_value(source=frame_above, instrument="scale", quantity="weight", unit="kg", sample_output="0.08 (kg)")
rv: 5 (kg)
